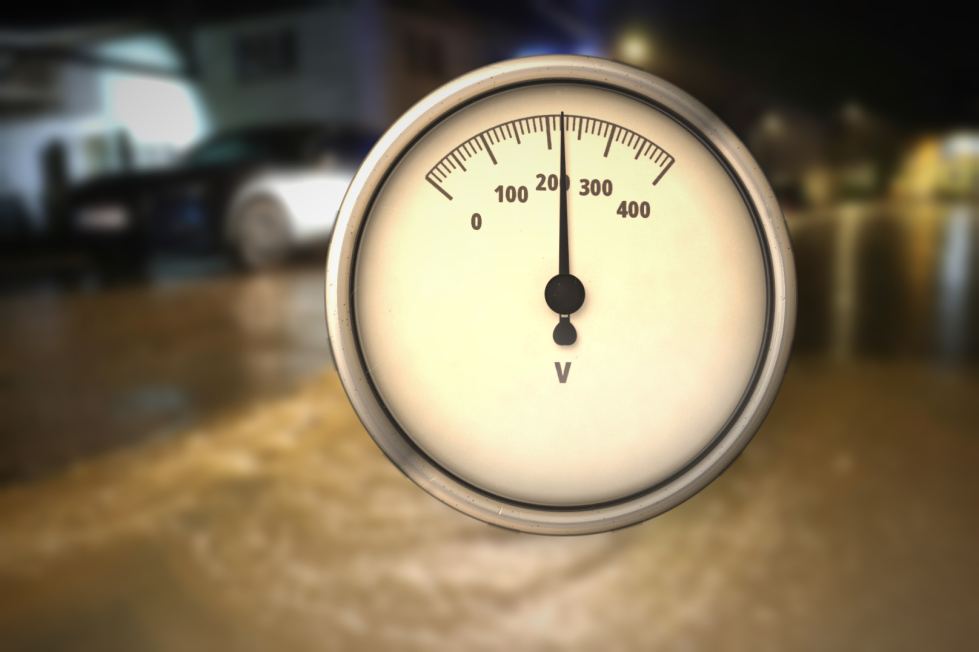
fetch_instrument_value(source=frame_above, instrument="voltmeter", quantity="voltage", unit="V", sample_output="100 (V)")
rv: 220 (V)
